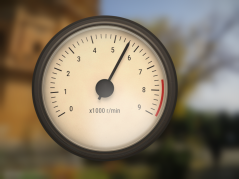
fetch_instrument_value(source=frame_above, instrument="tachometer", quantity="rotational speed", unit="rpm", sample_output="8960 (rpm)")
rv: 5600 (rpm)
